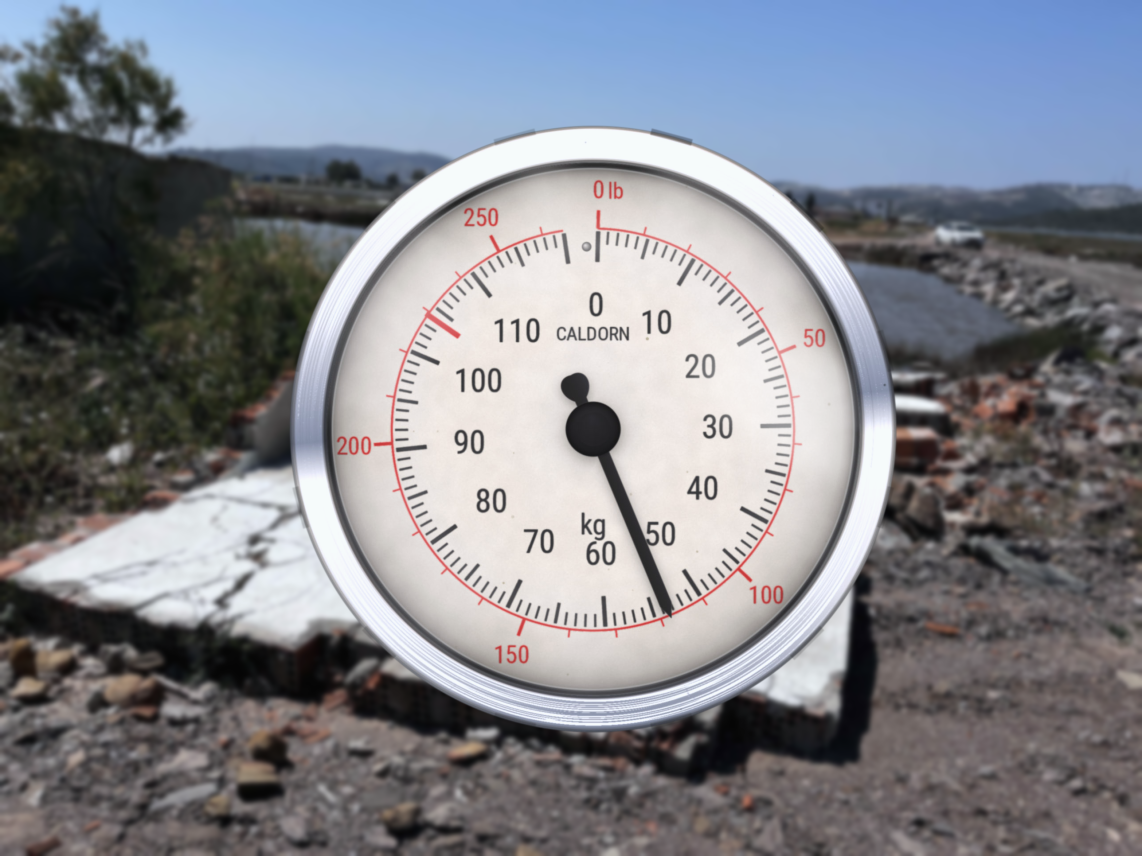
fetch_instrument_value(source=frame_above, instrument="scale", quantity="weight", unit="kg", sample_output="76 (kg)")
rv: 53.5 (kg)
